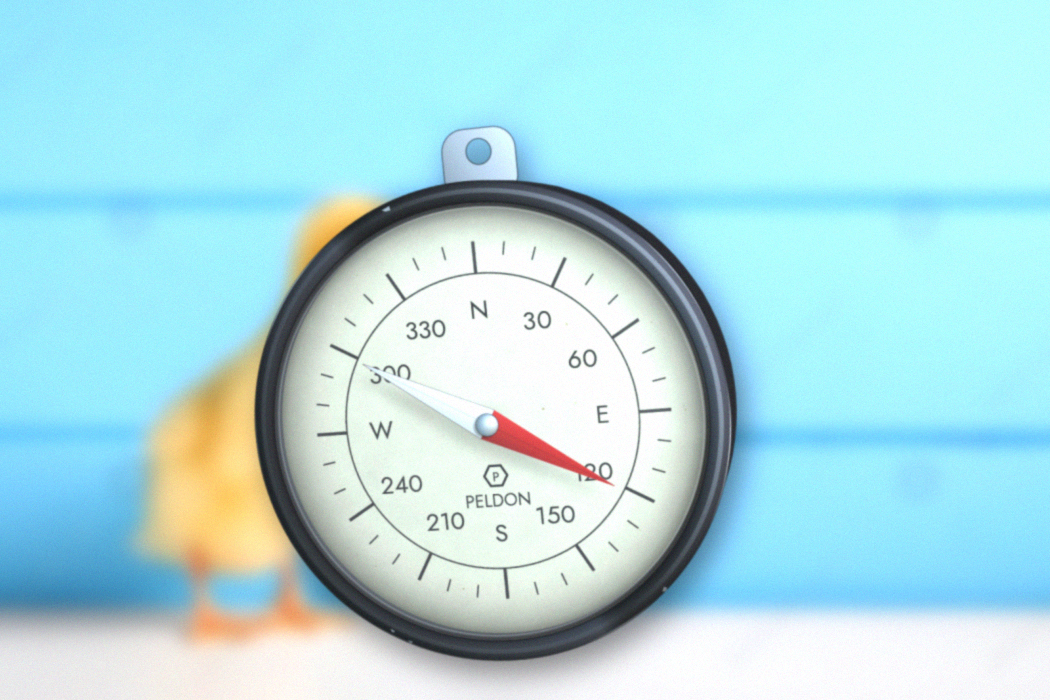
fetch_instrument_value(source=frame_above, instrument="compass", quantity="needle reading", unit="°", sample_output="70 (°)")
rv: 120 (°)
